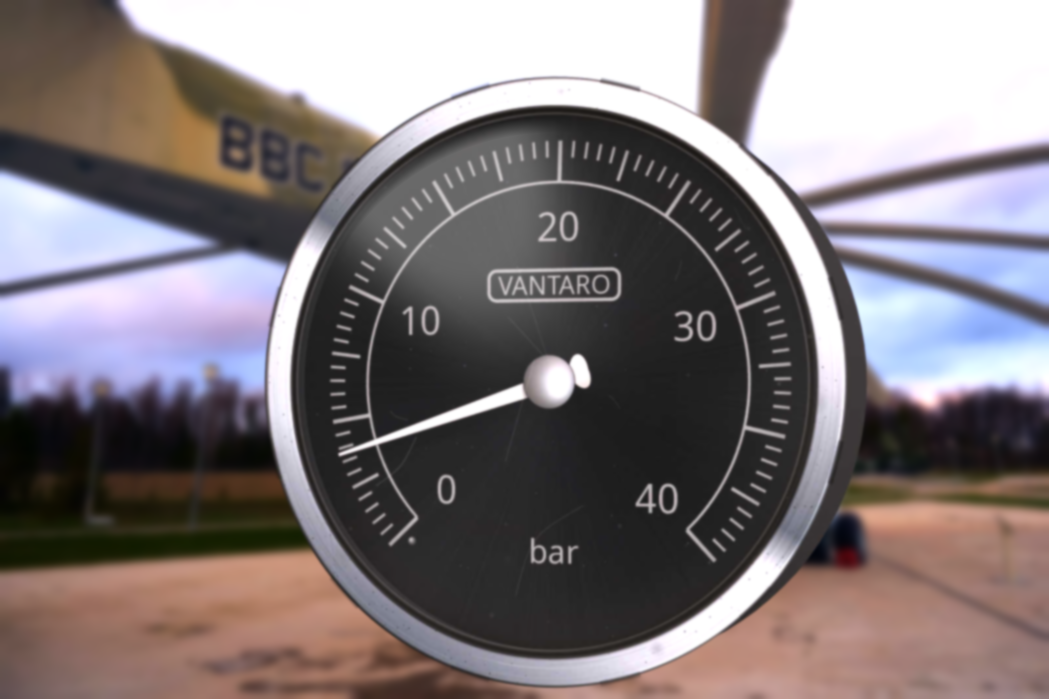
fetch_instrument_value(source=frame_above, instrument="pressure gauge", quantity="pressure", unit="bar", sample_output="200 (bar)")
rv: 3.75 (bar)
